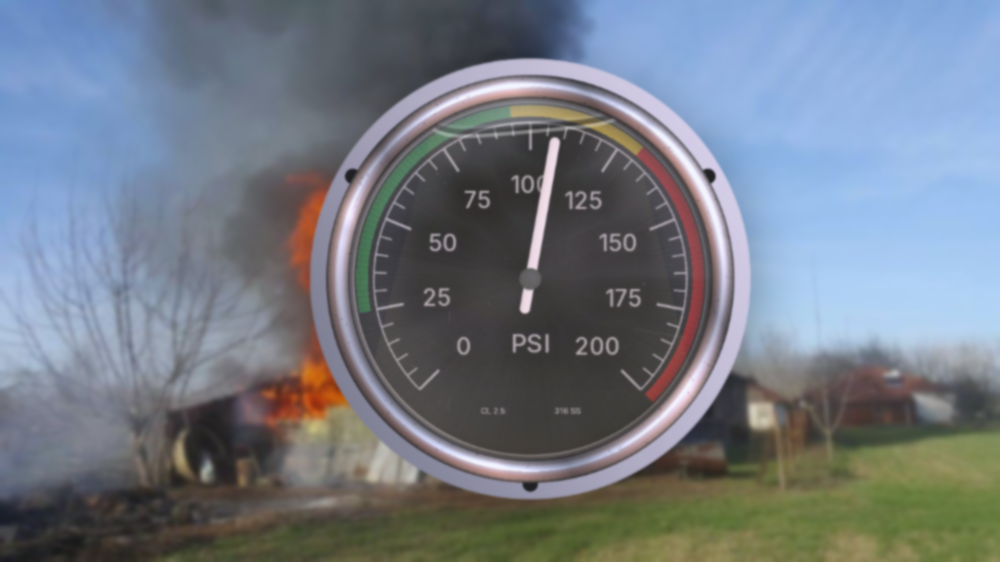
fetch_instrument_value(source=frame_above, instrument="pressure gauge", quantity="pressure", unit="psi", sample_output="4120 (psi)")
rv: 107.5 (psi)
